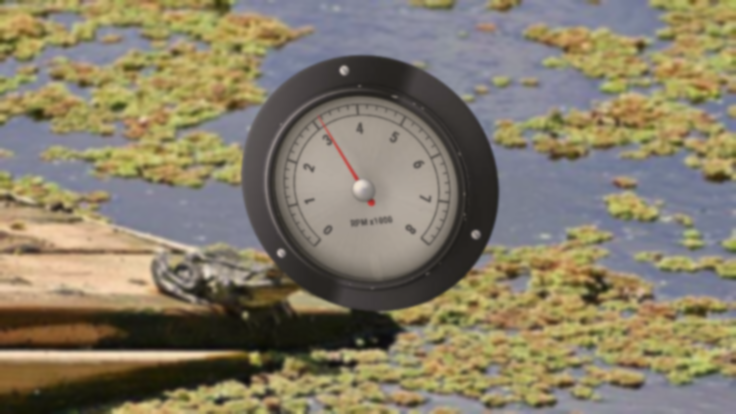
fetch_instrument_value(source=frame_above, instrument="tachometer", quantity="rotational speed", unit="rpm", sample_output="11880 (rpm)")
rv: 3200 (rpm)
